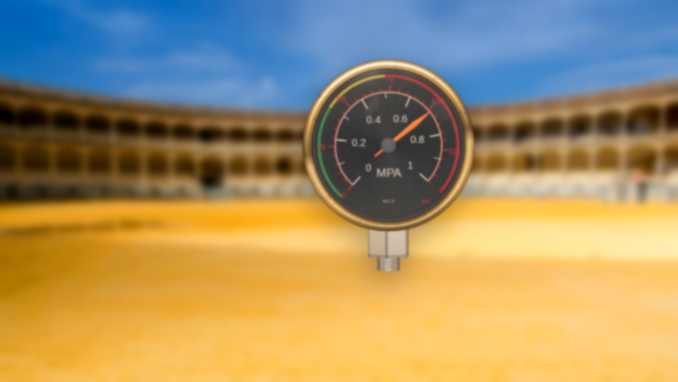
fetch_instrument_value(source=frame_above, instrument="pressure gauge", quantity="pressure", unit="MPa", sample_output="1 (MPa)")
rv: 0.7 (MPa)
